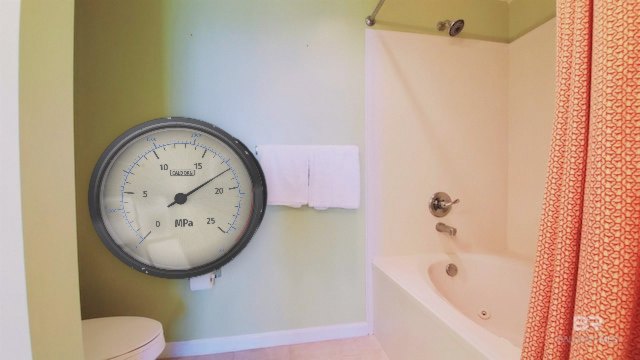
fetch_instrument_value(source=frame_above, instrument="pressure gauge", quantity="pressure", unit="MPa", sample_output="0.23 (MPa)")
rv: 18 (MPa)
